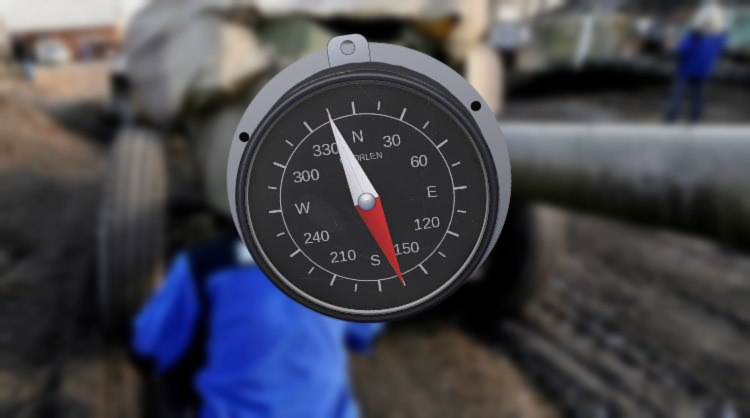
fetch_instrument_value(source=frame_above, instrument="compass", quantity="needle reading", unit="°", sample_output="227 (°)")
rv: 165 (°)
